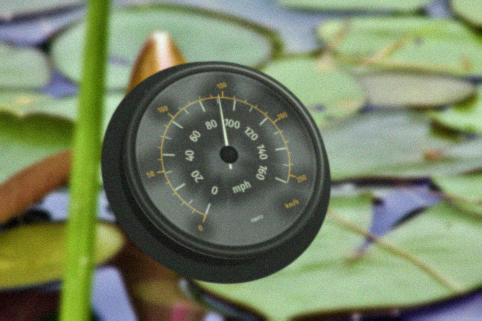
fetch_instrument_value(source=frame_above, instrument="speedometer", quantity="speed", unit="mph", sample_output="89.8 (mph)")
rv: 90 (mph)
